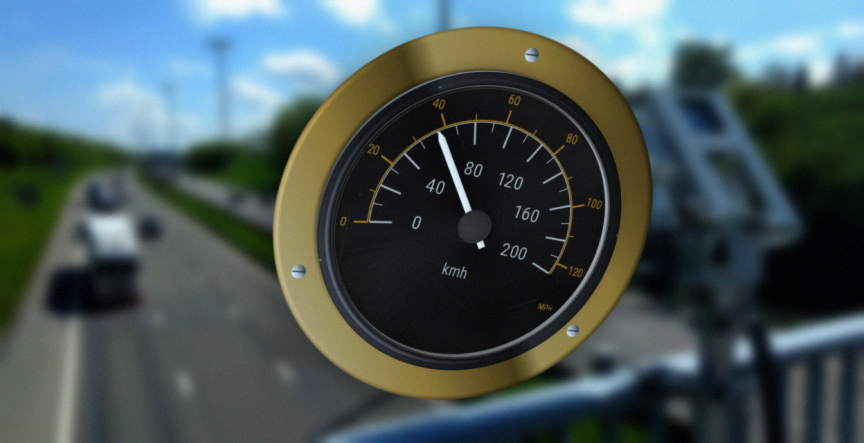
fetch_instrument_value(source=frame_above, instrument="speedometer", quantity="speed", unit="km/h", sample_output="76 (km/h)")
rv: 60 (km/h)
